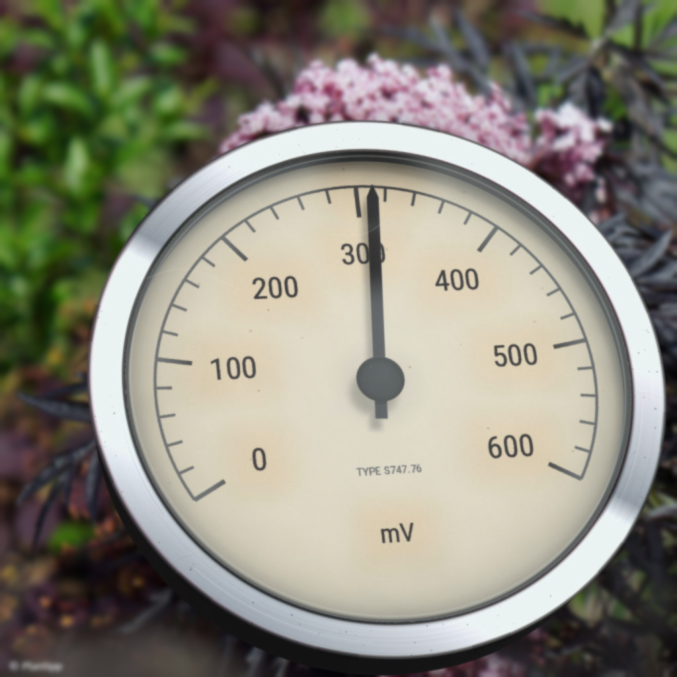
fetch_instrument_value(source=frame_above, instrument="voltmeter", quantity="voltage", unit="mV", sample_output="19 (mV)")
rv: 310 (mV)
